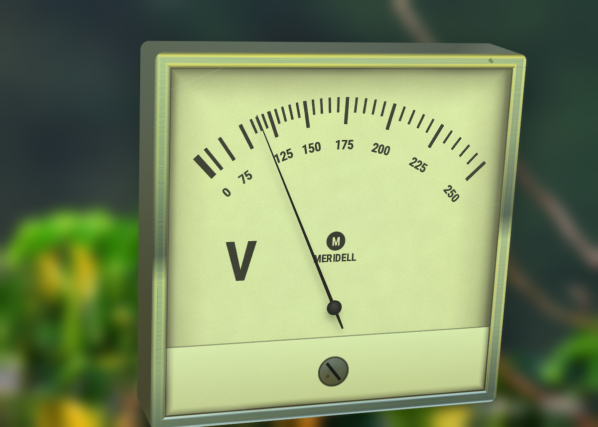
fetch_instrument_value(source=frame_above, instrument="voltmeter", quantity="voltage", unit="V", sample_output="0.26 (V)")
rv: 115 (V)
